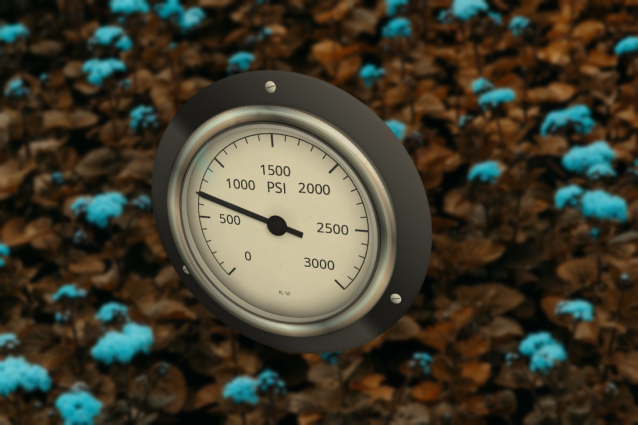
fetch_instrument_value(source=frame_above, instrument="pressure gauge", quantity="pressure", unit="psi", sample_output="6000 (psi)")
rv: 700 (psi)
